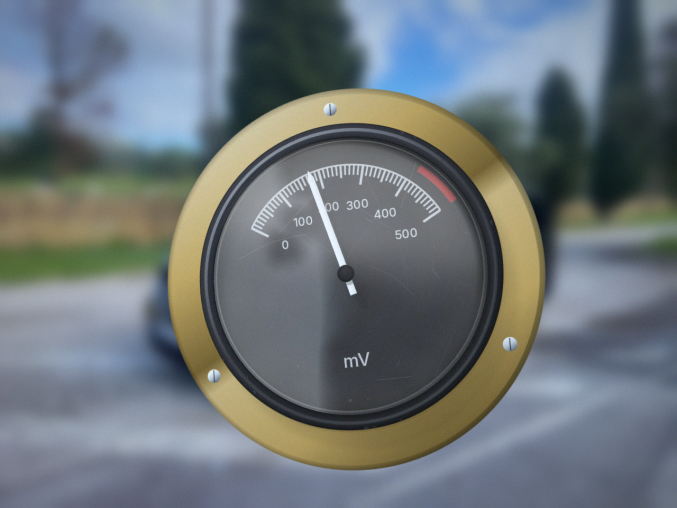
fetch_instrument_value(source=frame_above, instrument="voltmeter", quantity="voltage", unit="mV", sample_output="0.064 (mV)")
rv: 180 (mV)
